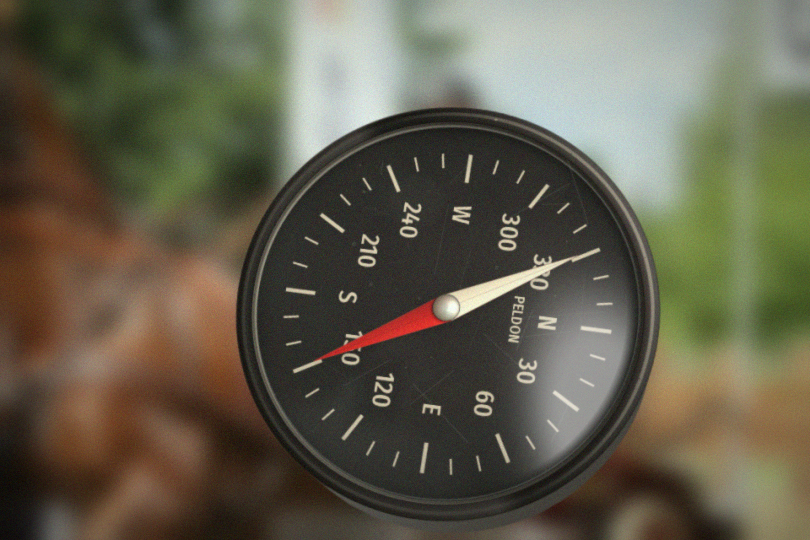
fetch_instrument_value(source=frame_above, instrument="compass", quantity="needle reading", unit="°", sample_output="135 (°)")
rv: 150 (°)
